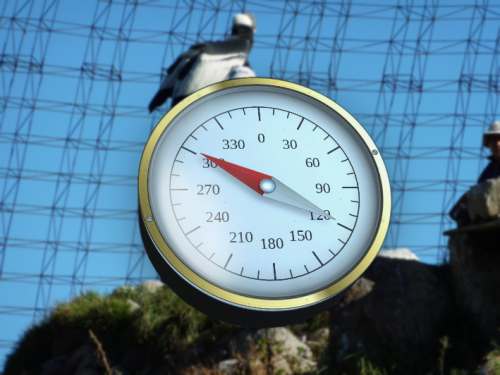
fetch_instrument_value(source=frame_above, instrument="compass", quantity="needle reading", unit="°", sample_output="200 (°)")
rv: 300 (°)
